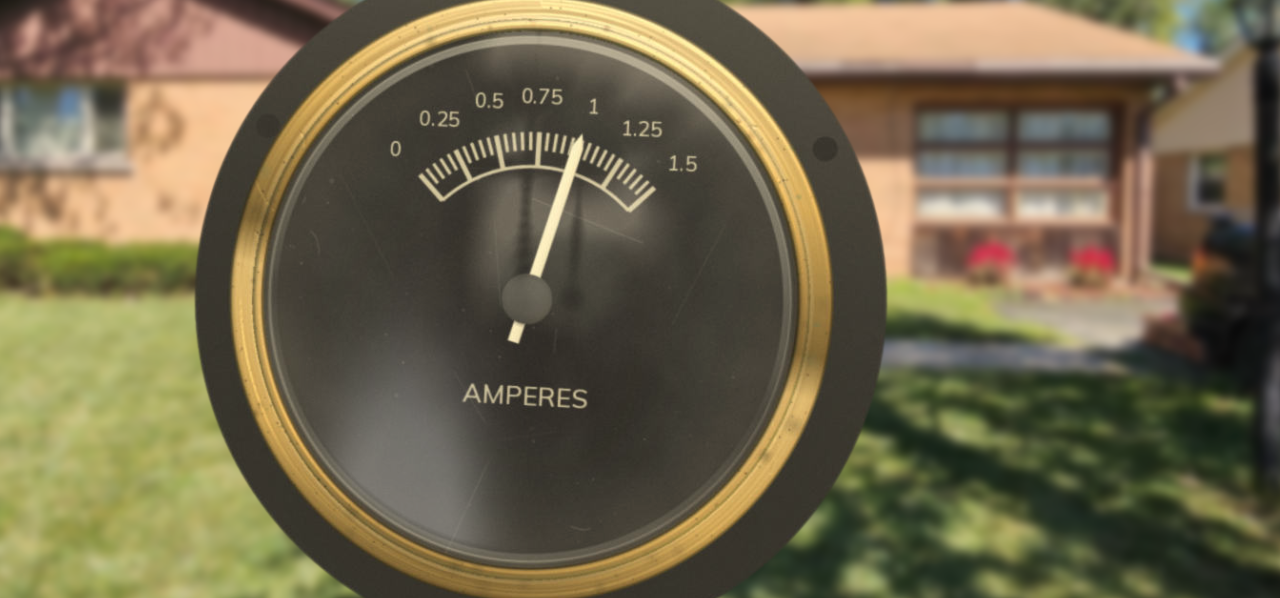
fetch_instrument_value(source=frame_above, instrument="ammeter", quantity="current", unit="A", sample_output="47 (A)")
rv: 1 (A)
